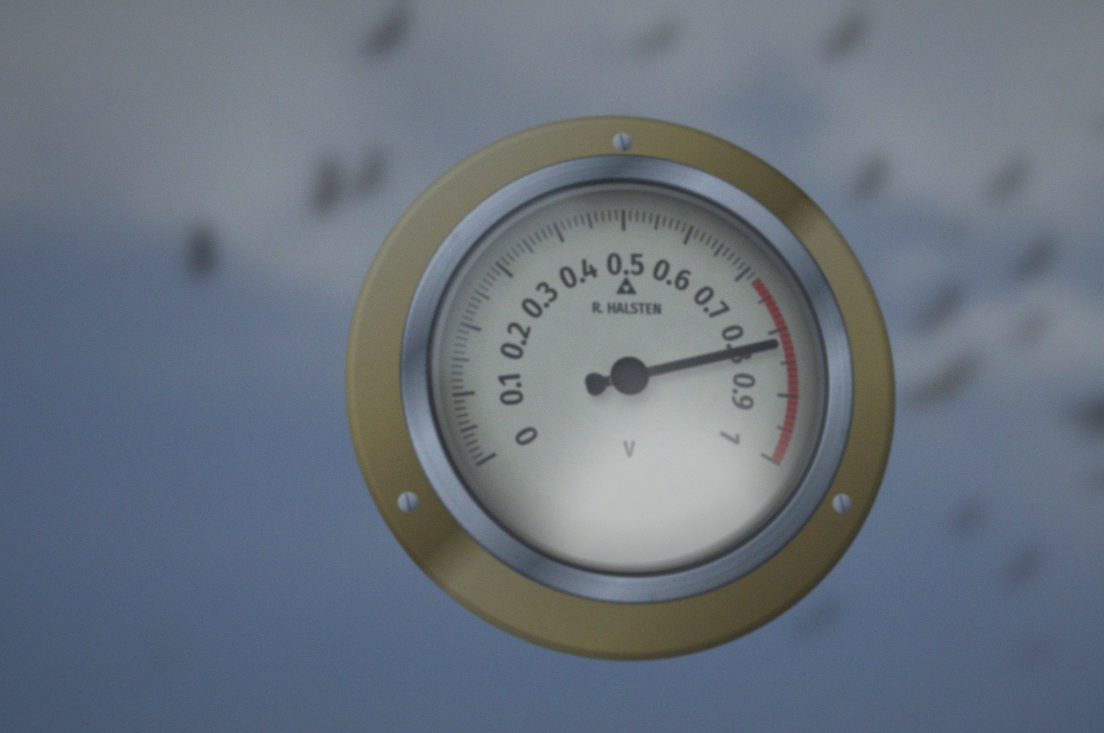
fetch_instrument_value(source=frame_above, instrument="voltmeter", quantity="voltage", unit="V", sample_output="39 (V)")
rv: 0.82 (V)
